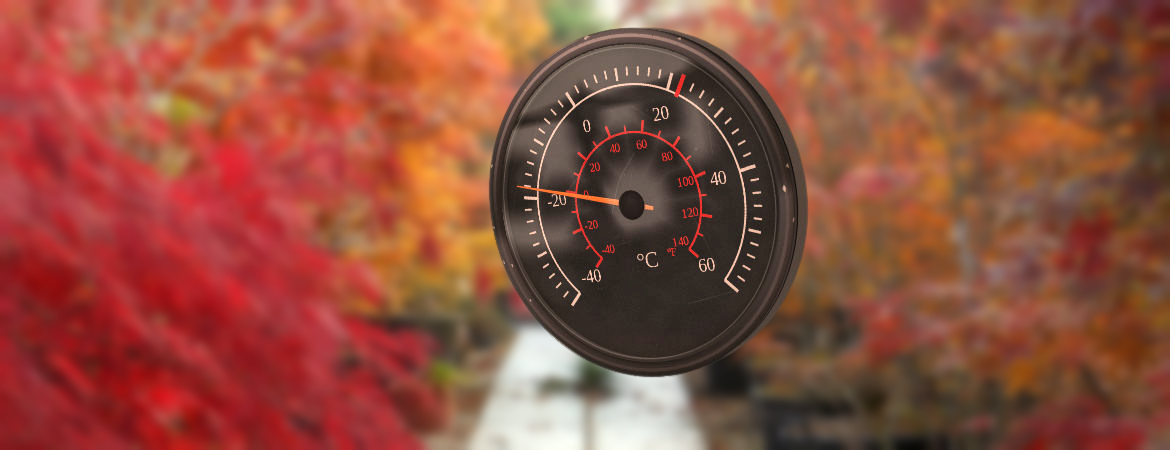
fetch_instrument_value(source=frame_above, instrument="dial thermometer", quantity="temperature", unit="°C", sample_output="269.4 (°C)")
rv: -18 (°C)
